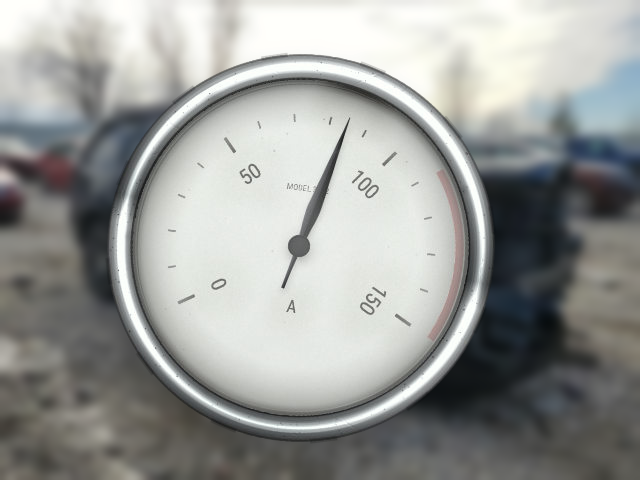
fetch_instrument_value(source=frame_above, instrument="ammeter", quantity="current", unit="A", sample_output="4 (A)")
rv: 85 (A)
